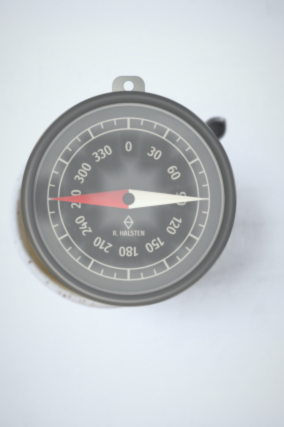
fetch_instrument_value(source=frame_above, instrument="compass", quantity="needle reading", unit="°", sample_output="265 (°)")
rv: 270 (°)
